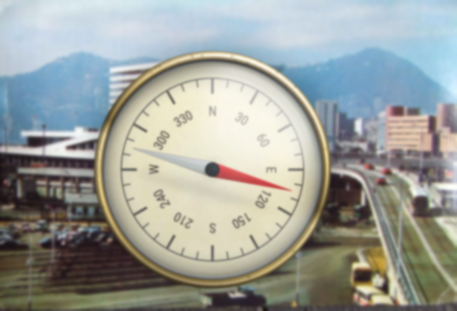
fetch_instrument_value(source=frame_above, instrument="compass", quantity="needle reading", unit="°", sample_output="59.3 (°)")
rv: 105 (°)
